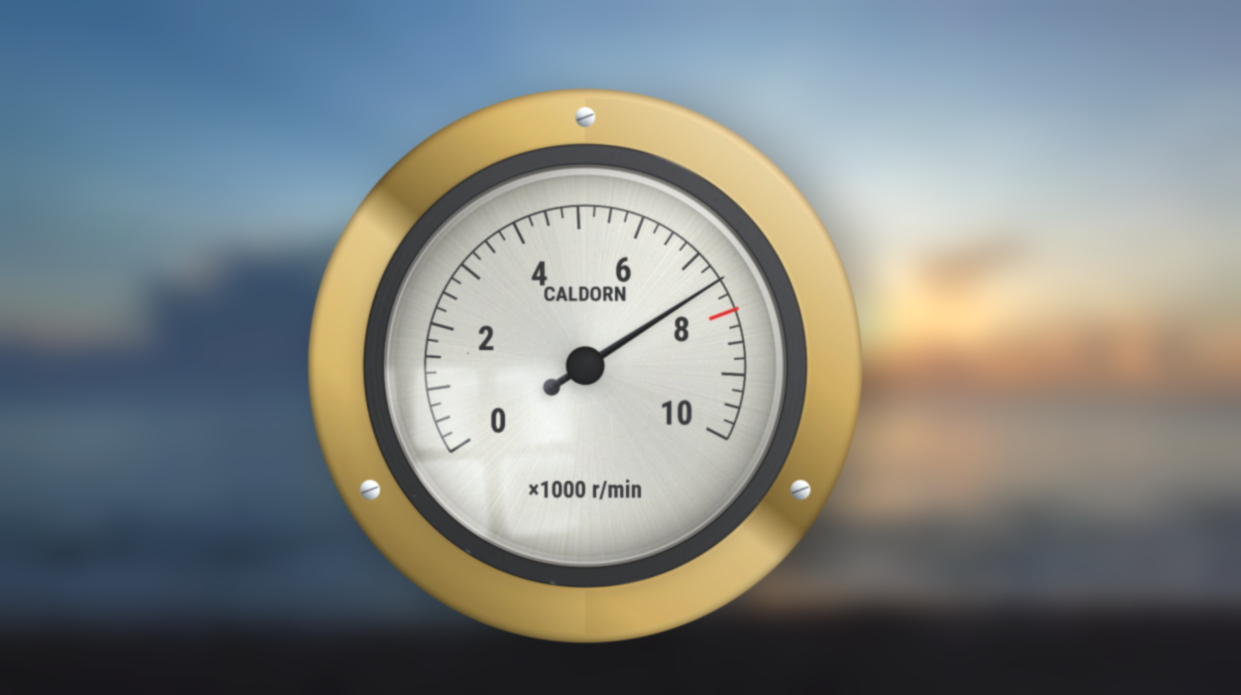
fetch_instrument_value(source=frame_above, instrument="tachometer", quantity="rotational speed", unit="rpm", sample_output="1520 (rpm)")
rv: 7500 (rpm)
